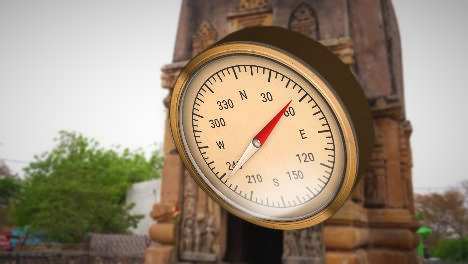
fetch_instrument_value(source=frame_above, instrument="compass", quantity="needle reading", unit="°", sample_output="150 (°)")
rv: 55 (°)
